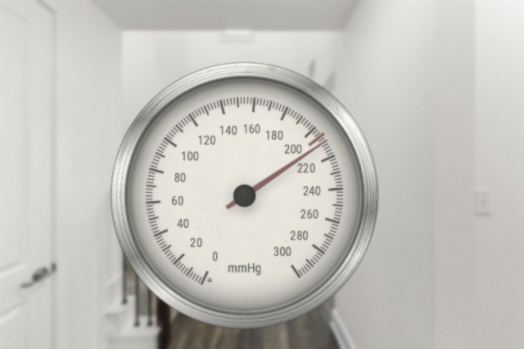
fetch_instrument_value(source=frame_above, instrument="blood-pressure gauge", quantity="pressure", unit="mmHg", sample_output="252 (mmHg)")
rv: 210 (mmHg)
